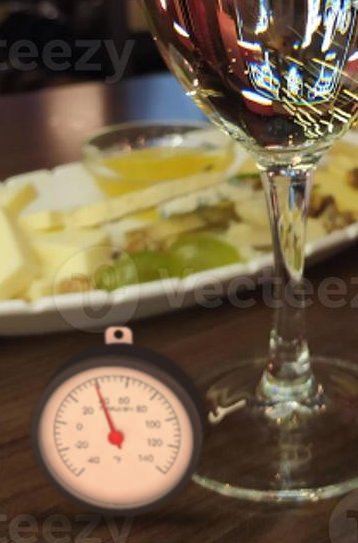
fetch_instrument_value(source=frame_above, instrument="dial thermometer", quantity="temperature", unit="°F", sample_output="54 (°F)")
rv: 40 (°F)
